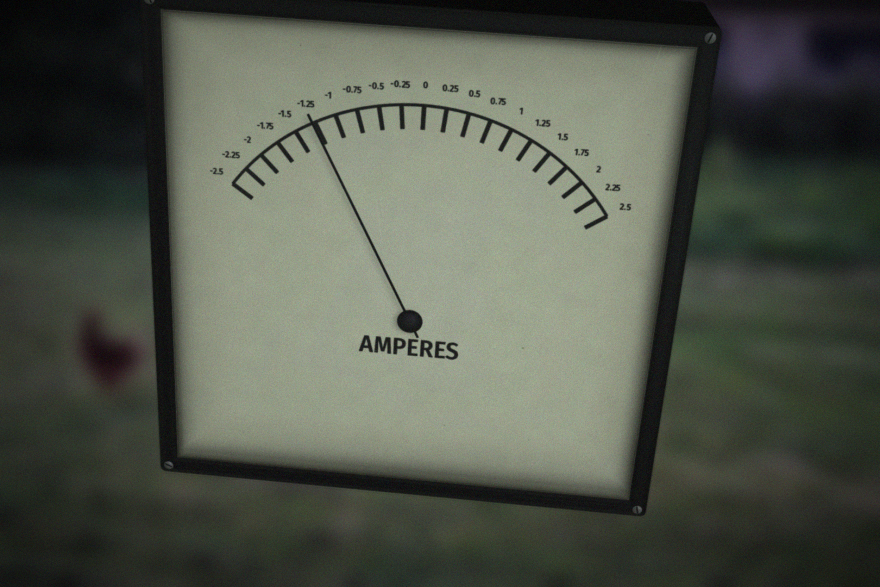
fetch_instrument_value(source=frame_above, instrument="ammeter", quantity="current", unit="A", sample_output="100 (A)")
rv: -1.25 (A)
